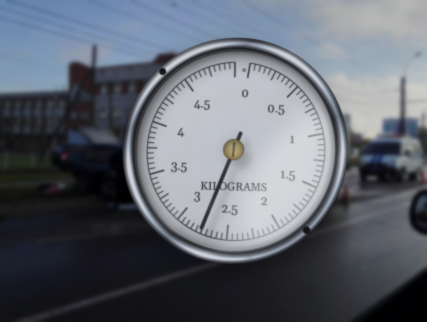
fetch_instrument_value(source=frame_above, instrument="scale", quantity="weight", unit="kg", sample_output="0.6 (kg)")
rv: 2.75 (kg)
